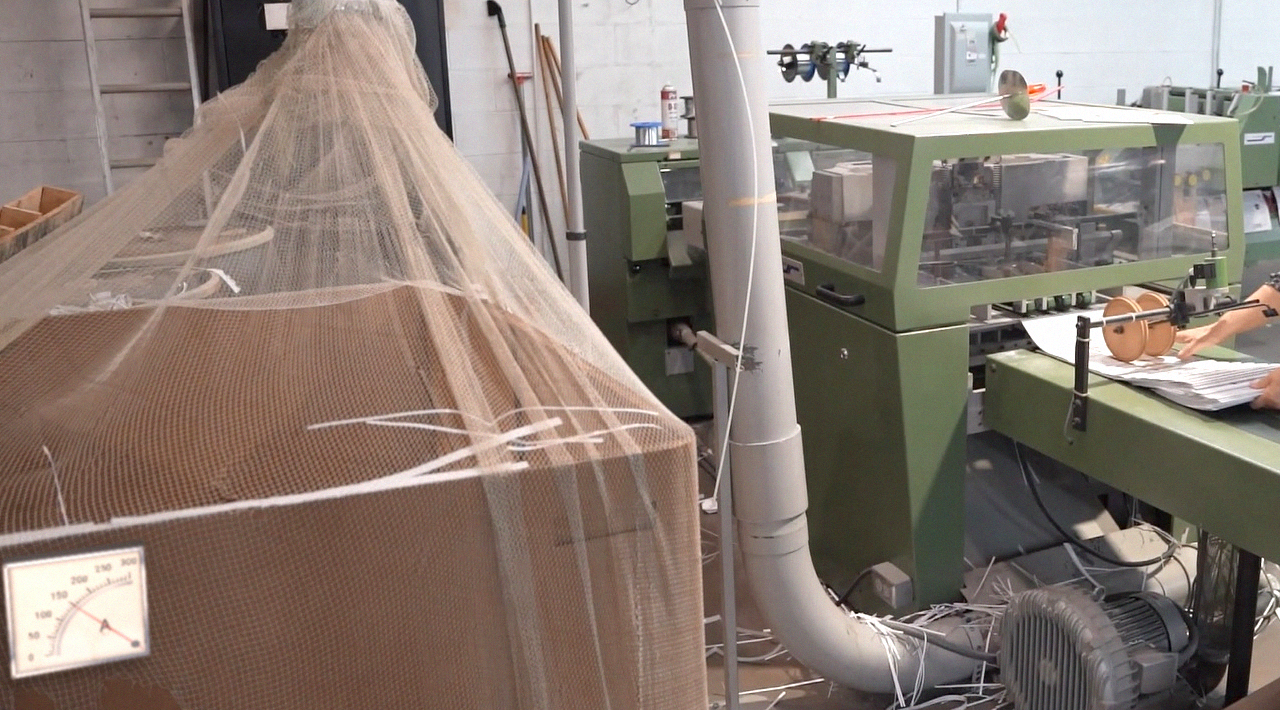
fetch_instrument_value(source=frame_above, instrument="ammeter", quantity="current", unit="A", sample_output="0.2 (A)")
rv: 150 (A)
